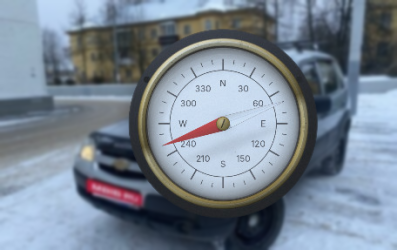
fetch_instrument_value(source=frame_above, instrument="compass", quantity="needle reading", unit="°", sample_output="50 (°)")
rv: 250 (°)
